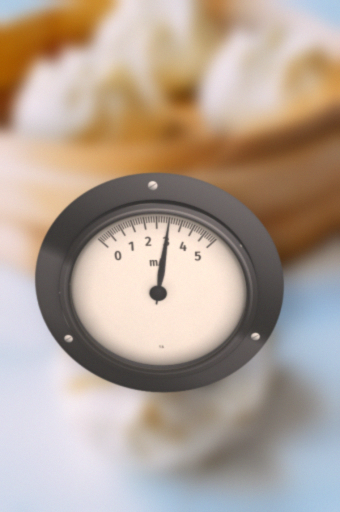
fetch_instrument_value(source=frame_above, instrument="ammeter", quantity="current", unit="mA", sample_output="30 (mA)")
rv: 3 (mA)
